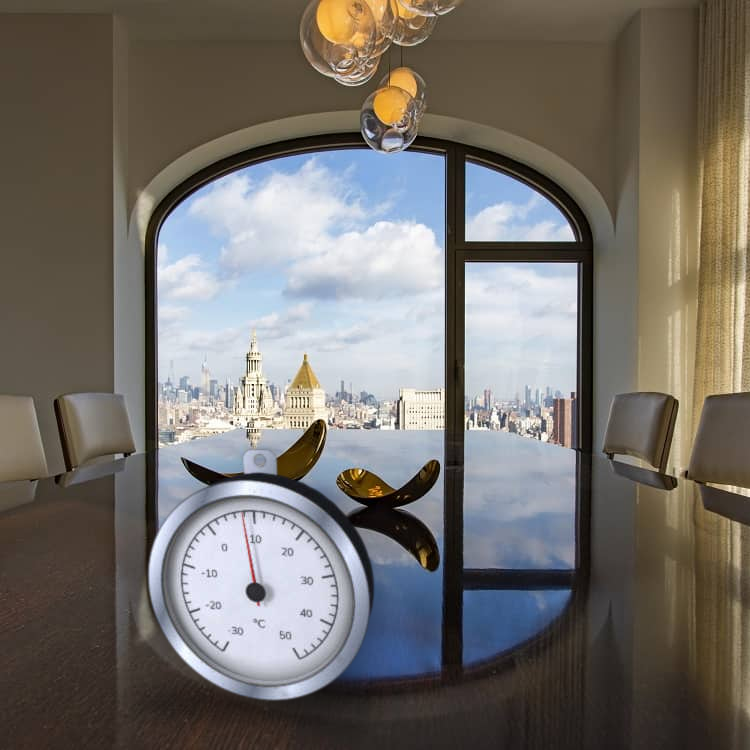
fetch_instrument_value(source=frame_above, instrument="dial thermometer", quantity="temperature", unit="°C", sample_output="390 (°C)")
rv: 8 (°C)
